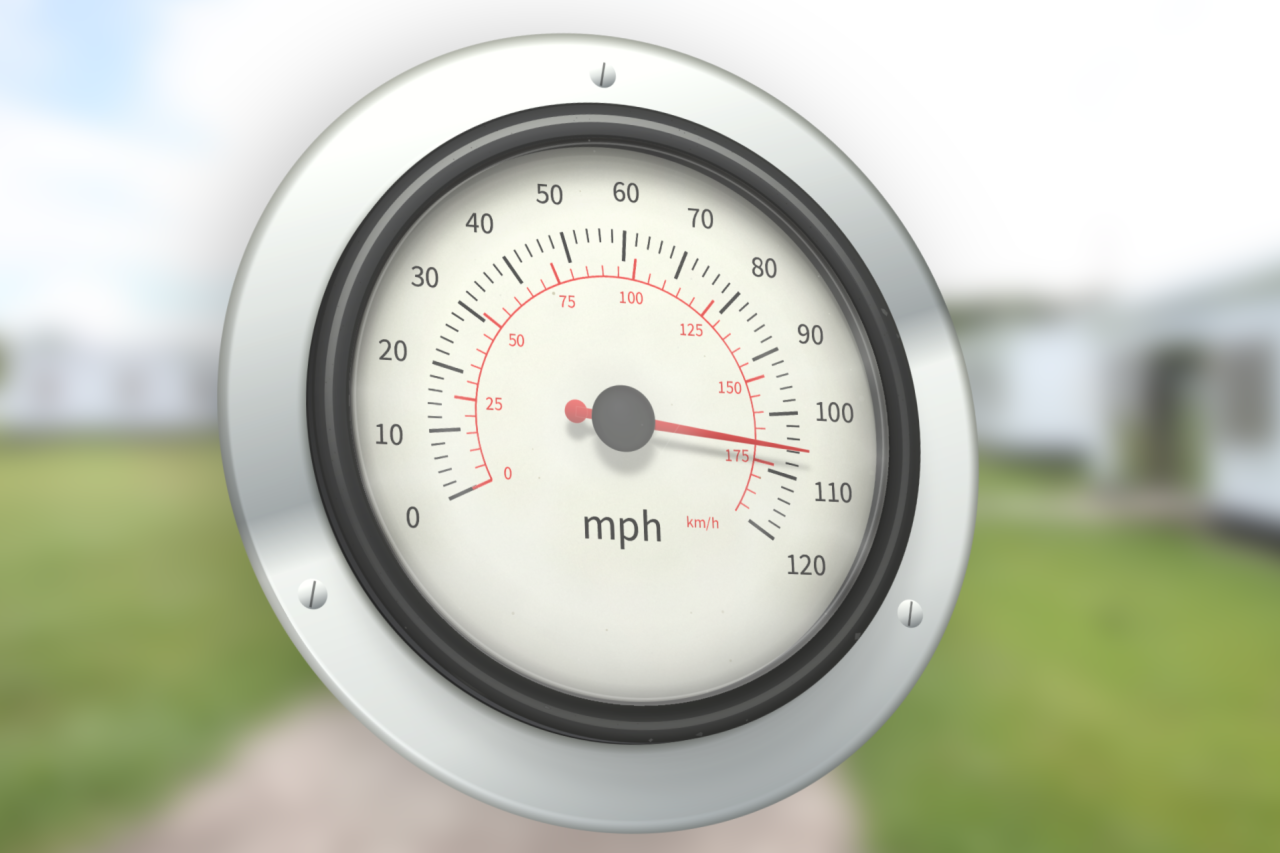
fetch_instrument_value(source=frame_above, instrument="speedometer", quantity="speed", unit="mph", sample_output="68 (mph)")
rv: 106 (mph)
